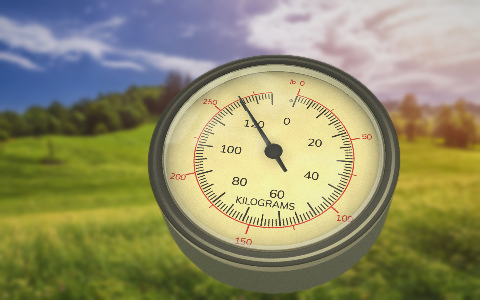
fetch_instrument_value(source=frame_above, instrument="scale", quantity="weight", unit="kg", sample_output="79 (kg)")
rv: 120 (kg)
